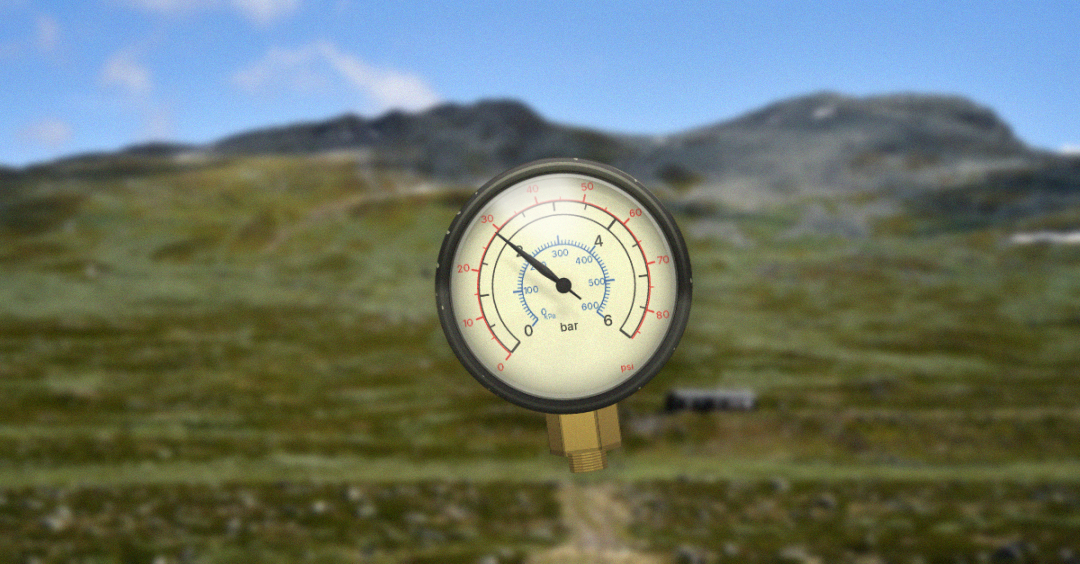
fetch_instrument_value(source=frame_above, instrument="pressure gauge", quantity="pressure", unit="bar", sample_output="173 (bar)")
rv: 2 (bar)
